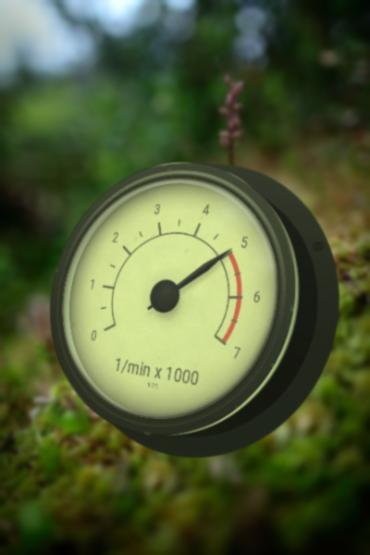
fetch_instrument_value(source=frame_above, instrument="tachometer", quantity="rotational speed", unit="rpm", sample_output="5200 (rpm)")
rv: 5000 (rpm)
